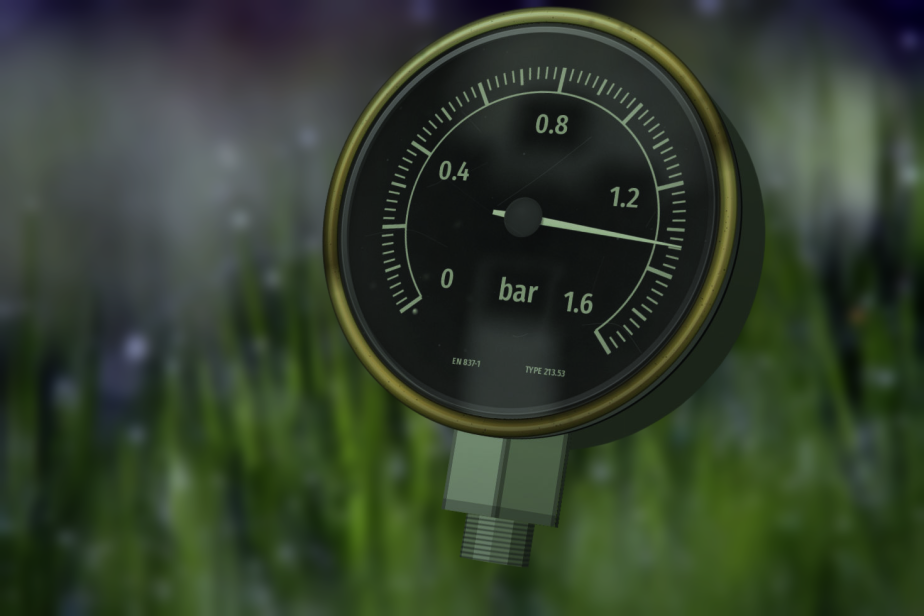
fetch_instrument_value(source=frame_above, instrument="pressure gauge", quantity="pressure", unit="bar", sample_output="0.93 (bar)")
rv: 1.34 (bar)
